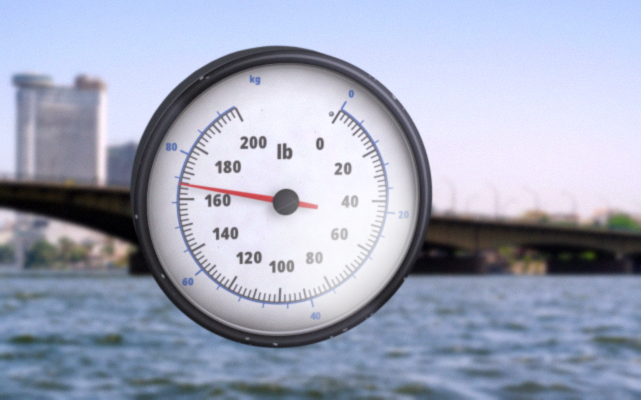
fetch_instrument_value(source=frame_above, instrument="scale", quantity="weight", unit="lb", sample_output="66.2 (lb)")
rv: 166 (lb)
